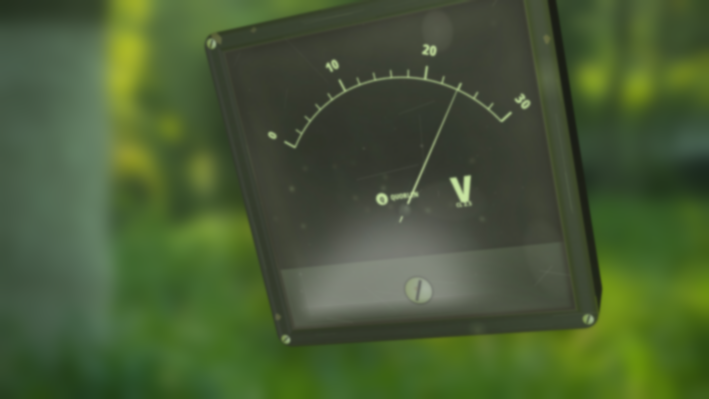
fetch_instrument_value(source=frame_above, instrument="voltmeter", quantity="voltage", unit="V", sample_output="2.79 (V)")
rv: 24 (V)
